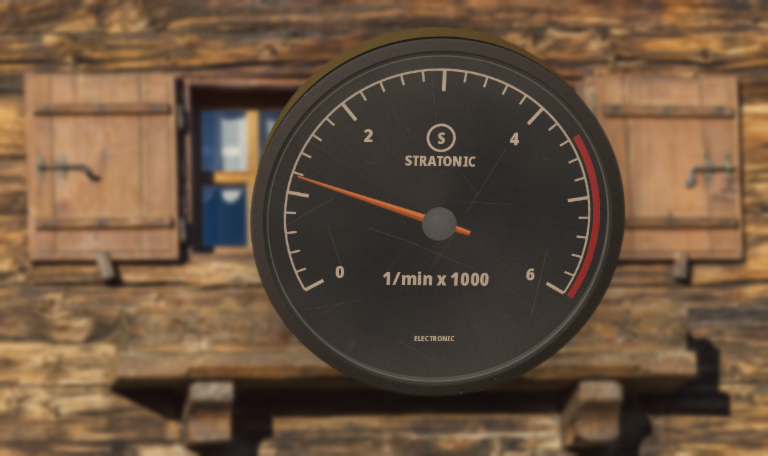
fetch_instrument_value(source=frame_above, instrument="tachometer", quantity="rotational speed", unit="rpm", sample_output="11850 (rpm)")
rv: 1200 (rpm)
